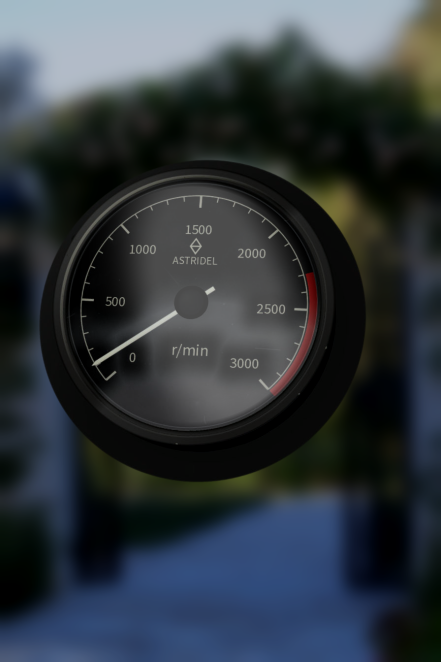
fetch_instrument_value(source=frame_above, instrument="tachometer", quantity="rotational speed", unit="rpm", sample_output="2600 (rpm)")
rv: 100 (rpm)
